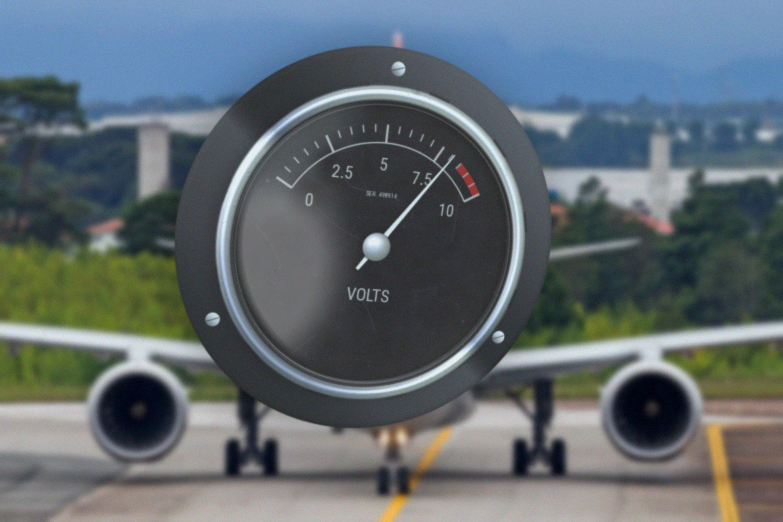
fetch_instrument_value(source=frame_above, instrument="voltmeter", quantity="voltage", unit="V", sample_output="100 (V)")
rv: 8 (V)
